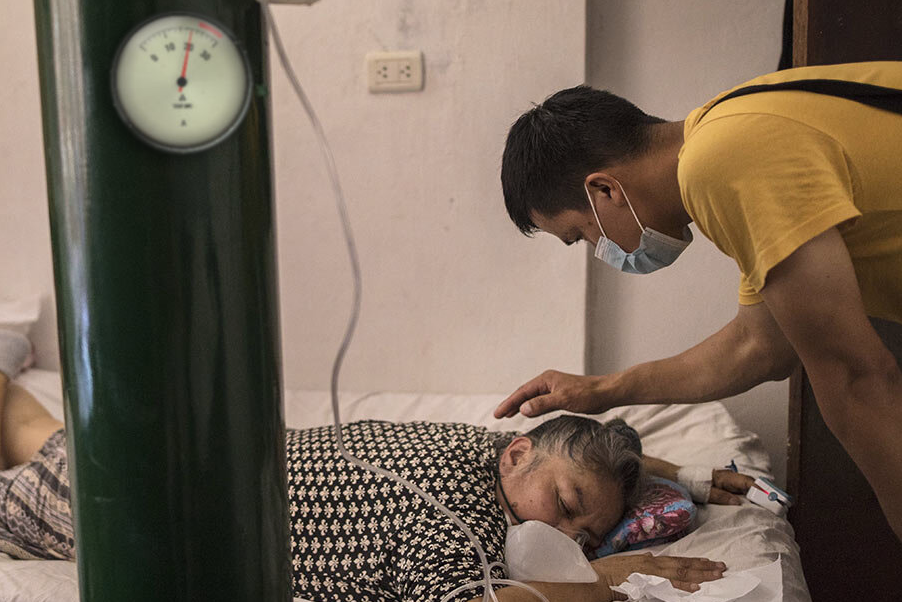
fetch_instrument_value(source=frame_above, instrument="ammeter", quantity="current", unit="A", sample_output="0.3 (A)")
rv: 20 (A)
